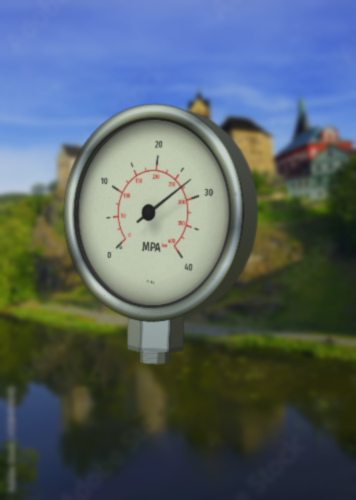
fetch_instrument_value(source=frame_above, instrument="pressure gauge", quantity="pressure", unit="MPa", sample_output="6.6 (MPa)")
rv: 27.5 (MPa)
